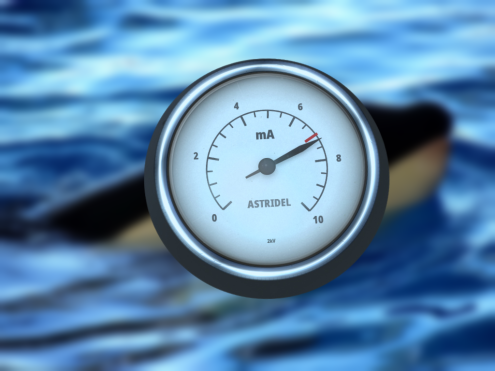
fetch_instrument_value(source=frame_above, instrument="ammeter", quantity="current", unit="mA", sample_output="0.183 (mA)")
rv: 7.25 (mA)
